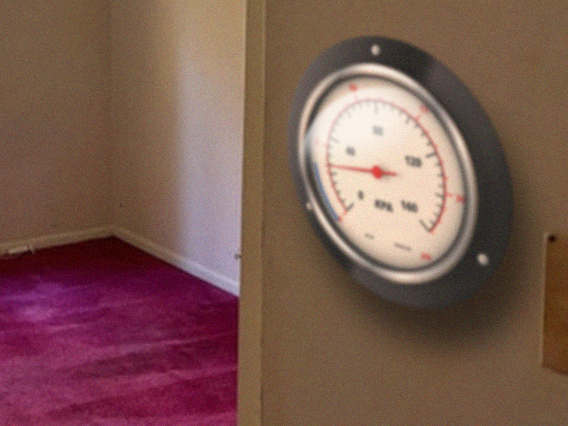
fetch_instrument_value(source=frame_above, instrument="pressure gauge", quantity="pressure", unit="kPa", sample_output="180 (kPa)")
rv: 25 (kPa)
